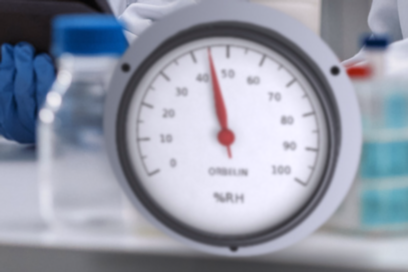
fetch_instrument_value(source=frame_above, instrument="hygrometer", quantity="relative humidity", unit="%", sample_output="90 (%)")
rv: 45 (%)
